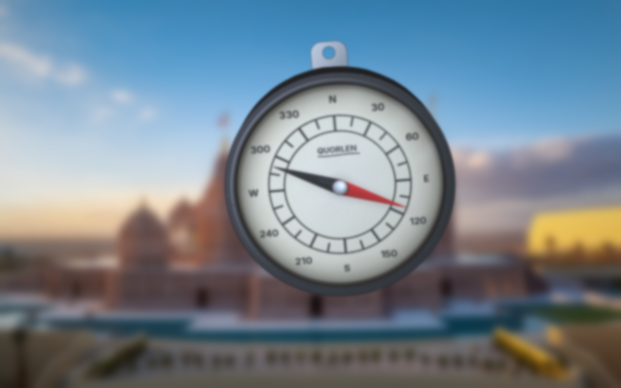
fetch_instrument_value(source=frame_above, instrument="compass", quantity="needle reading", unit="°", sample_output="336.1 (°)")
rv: 112.5 (°)
